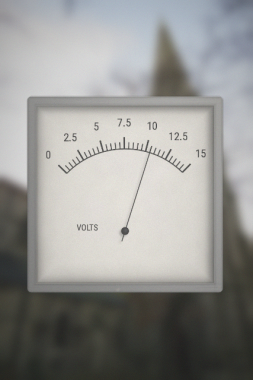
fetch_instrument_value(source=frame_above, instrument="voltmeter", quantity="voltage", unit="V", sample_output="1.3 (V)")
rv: 10.5 (V)
